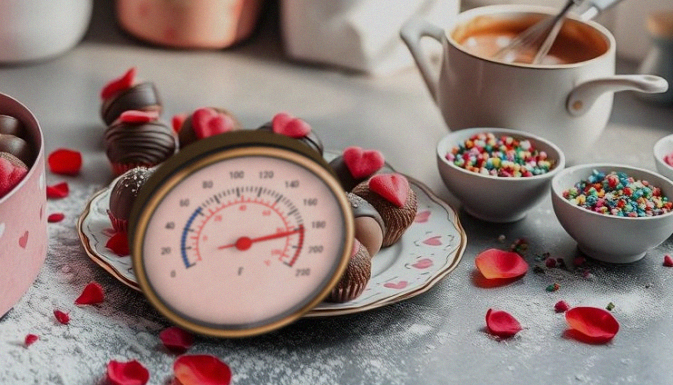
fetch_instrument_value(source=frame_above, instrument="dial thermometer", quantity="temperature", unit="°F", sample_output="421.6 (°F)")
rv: 180 (°F)
